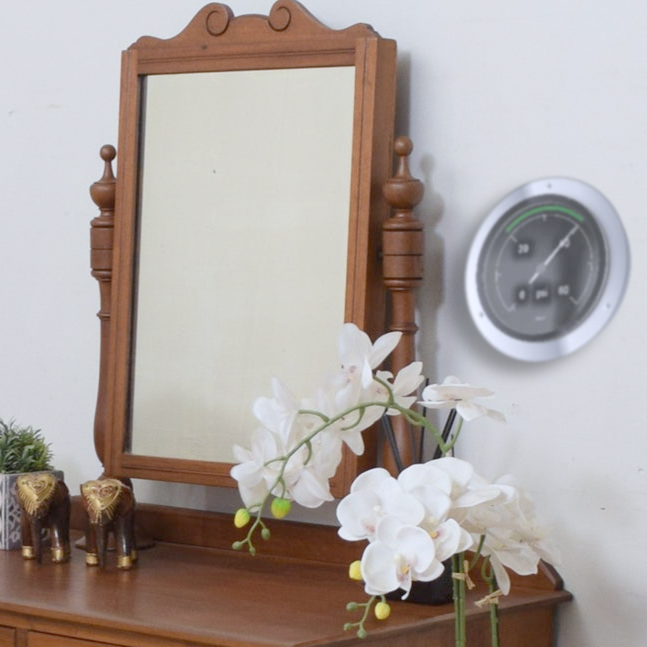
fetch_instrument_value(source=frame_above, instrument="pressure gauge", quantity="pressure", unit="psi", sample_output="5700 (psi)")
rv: 40 (psi)
